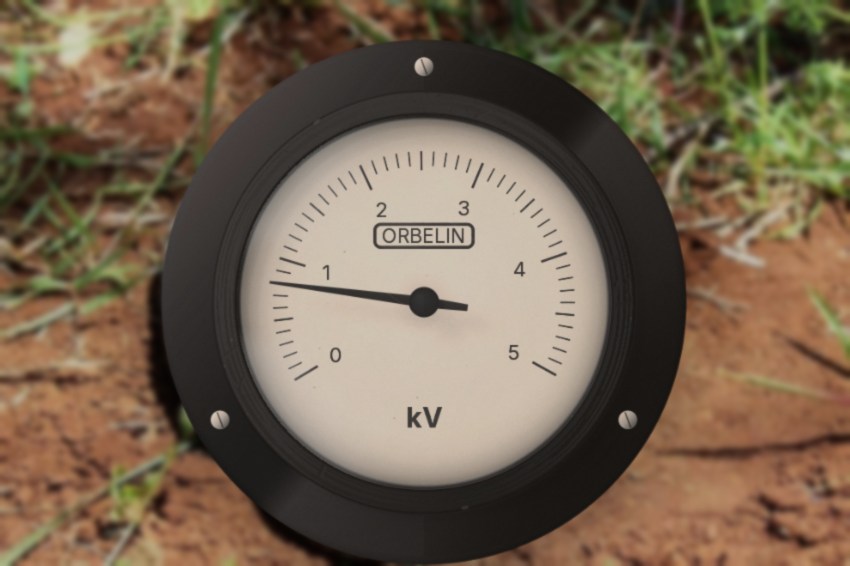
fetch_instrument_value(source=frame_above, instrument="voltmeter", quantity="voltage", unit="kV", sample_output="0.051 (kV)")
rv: 0.8 (kV)
